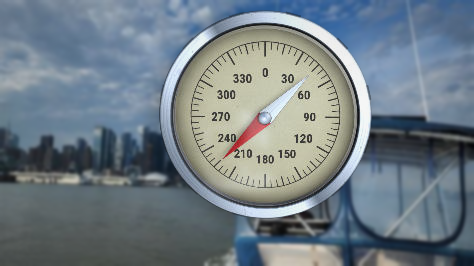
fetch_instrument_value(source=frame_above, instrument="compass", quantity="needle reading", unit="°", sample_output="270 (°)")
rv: 225 (°)
